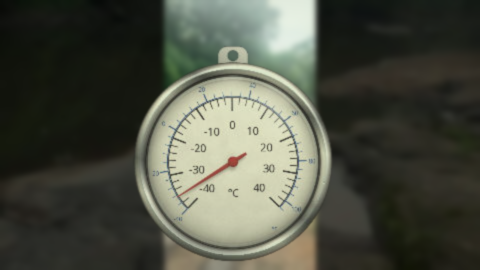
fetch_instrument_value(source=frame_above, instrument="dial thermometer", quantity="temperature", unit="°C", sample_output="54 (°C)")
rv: -36 (°C)
